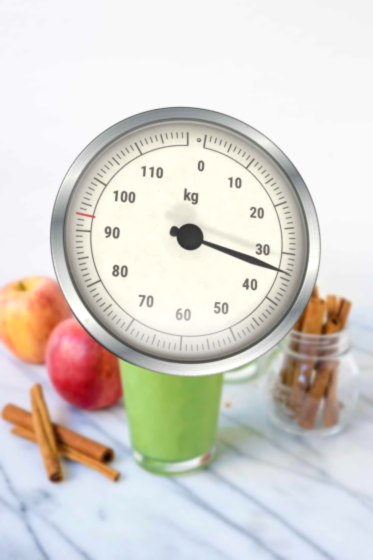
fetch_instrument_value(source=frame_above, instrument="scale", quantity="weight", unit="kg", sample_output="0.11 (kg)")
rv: 34 (kg)
